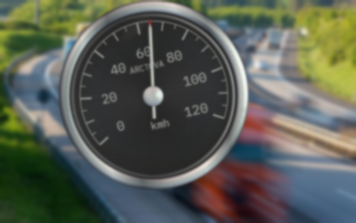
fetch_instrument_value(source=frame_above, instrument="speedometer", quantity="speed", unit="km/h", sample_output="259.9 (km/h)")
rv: 65 (km/h)
